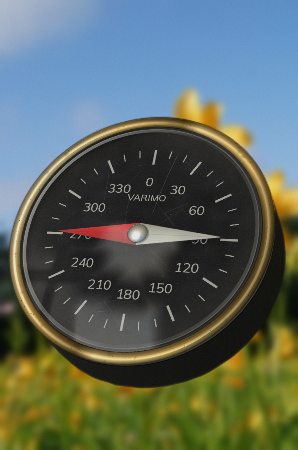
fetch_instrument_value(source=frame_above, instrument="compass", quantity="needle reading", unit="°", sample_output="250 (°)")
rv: 270 (°)
